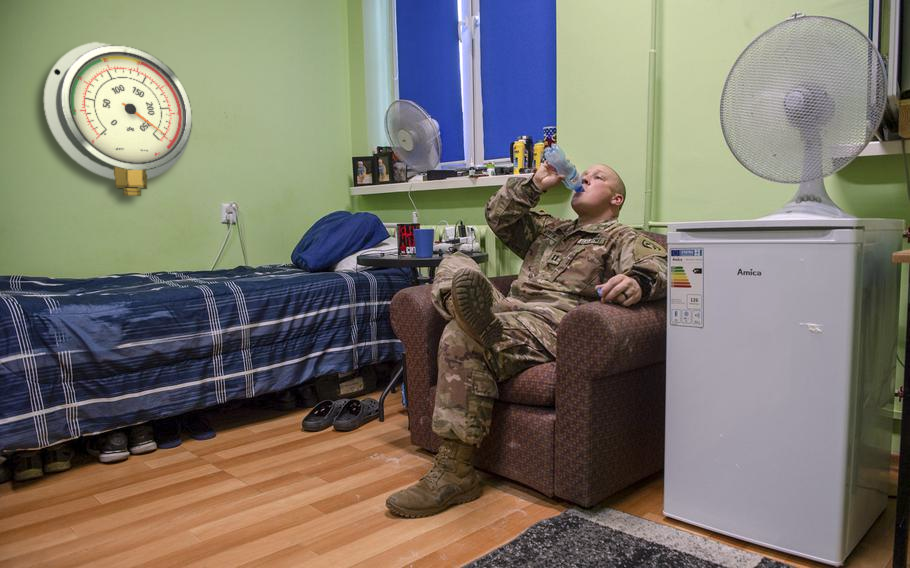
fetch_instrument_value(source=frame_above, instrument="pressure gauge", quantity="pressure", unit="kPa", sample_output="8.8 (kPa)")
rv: 240 (kPa)
